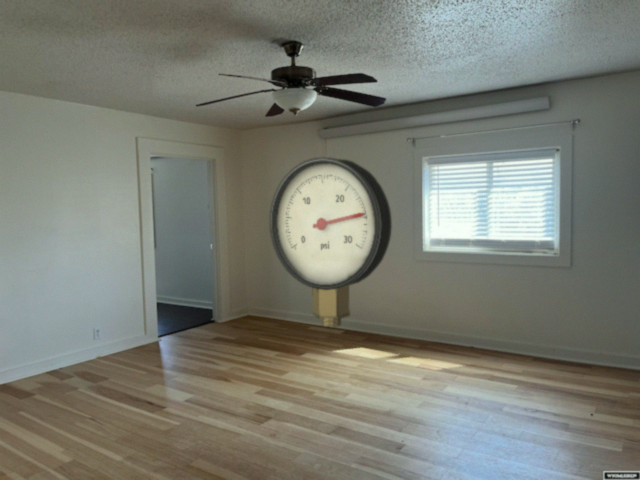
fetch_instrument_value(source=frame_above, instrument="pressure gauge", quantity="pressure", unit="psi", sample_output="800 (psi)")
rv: 25 (psi)
